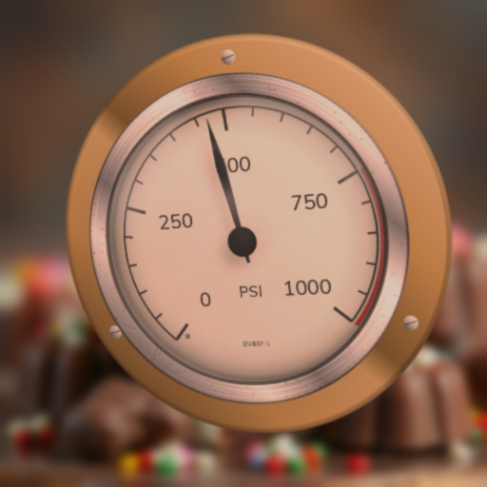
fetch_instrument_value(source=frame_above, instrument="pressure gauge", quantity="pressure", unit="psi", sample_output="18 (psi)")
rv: 475 (psi)
